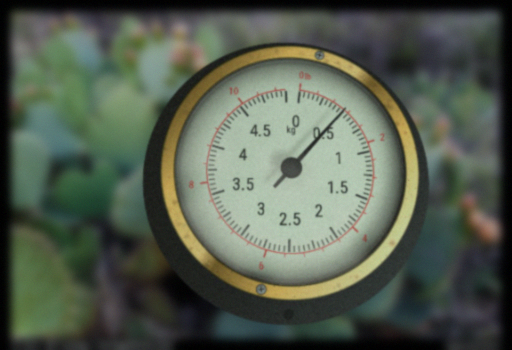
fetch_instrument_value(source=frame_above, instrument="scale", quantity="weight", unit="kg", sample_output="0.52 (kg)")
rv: 0.5 (kg)
